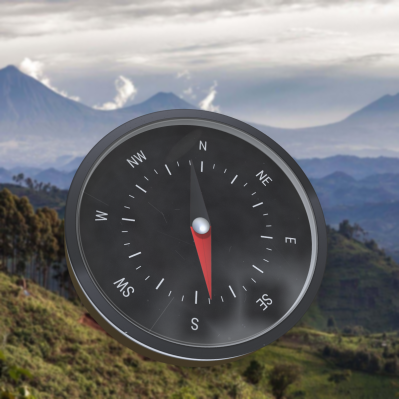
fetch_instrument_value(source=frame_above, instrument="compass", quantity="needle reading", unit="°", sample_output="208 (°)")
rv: 170 (°)
